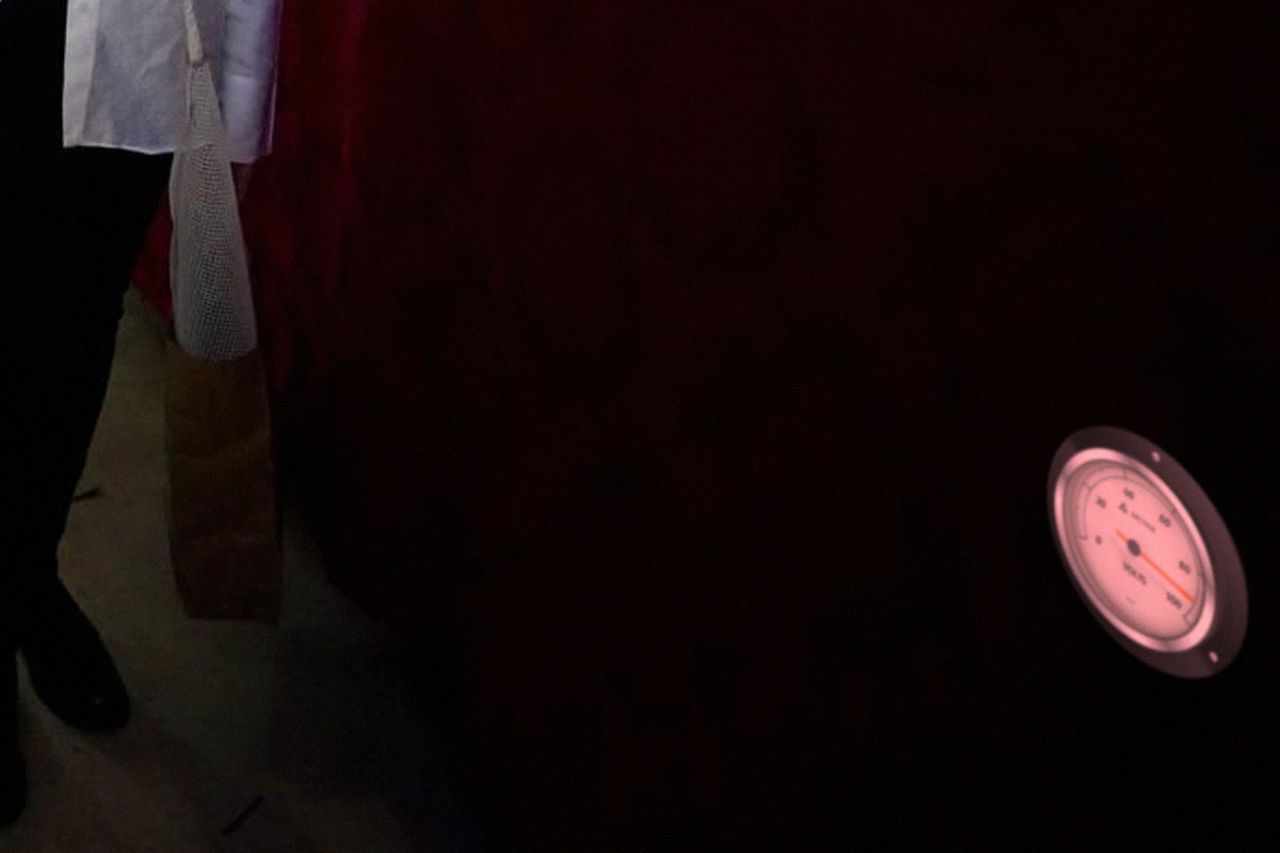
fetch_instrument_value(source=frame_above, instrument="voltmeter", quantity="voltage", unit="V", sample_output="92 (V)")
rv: 90 (V)
